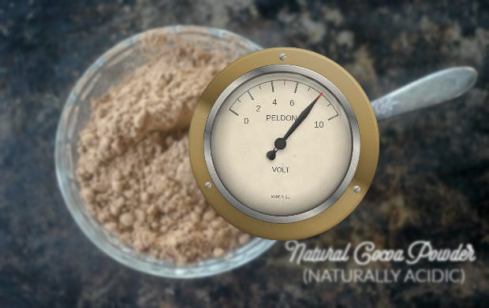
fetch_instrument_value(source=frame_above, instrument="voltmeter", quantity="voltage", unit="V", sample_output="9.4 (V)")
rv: 8 (V)
